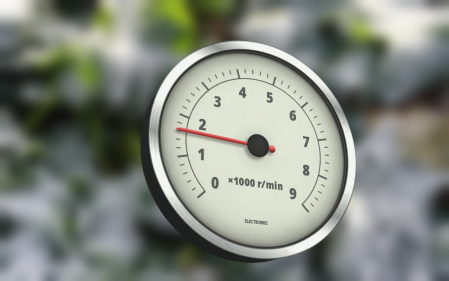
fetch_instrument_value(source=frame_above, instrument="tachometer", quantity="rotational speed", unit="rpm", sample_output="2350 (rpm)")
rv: 1600 (rpm)
